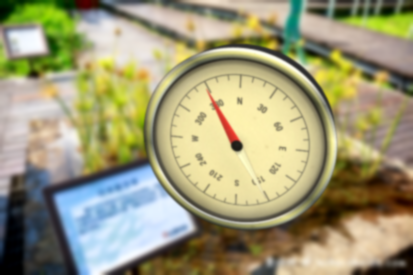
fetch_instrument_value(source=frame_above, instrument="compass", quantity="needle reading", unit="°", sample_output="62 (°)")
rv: 330 (°)
